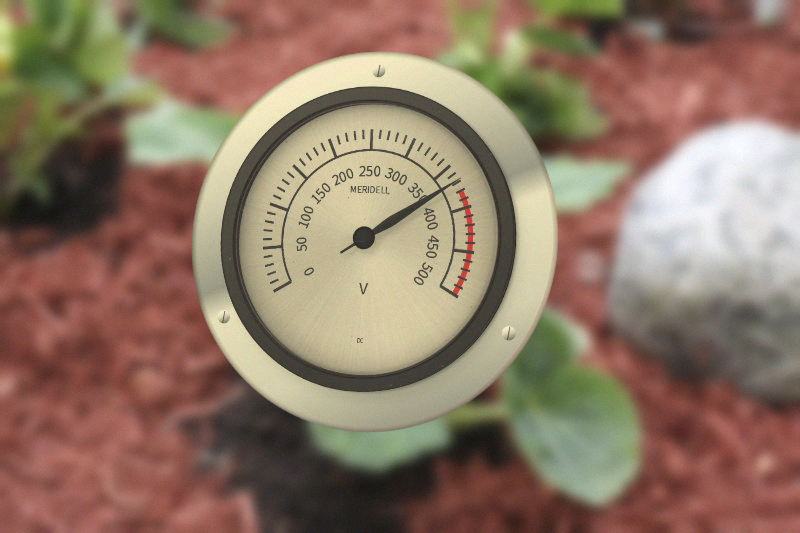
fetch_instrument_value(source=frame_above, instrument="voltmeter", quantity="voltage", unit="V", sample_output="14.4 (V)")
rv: 370 (V)
